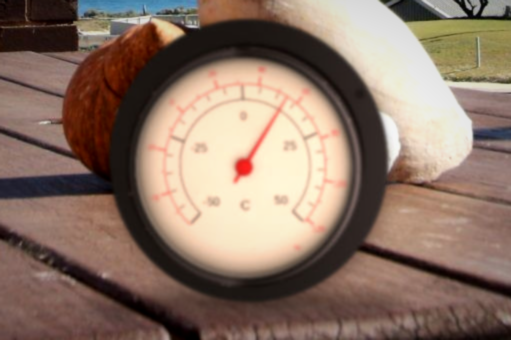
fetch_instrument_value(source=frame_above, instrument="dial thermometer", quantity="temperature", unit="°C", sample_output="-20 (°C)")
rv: 12.5 (°C)
